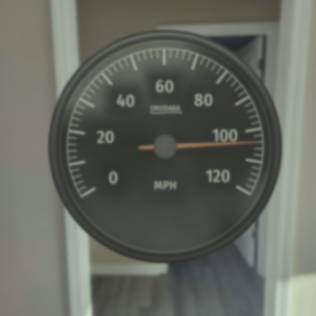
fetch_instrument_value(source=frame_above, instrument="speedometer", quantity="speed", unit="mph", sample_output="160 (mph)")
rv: 104 (mph)
